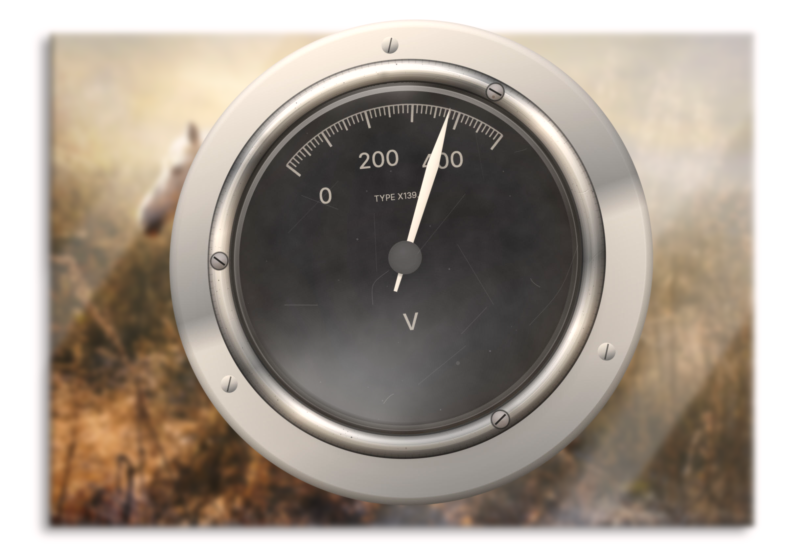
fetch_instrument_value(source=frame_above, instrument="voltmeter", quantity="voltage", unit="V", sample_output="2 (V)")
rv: 380 (V)
